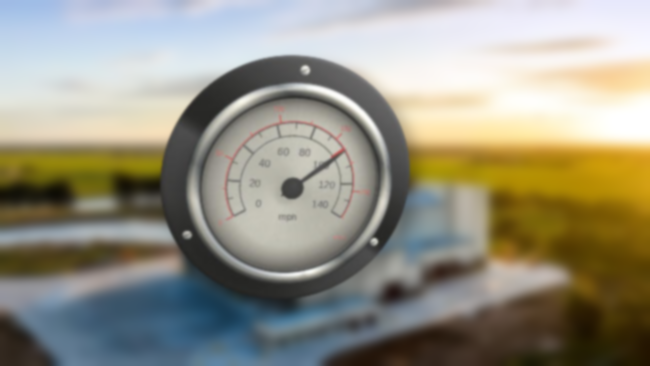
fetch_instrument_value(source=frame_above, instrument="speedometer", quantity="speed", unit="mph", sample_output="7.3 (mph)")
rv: 100 (mph)
